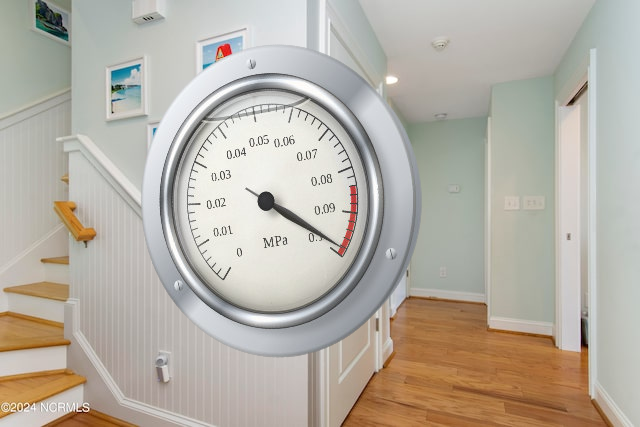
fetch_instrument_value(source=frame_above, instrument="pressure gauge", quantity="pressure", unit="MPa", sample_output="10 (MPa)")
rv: 0.098 (MPa)
